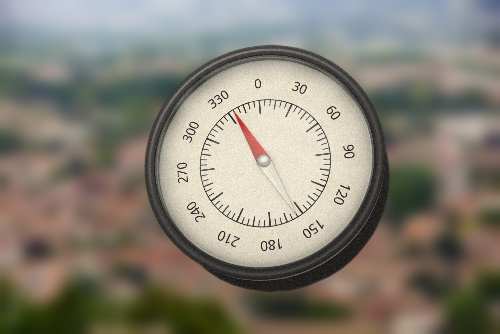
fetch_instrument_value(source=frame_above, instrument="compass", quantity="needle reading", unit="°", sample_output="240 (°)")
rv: 335 (°)
